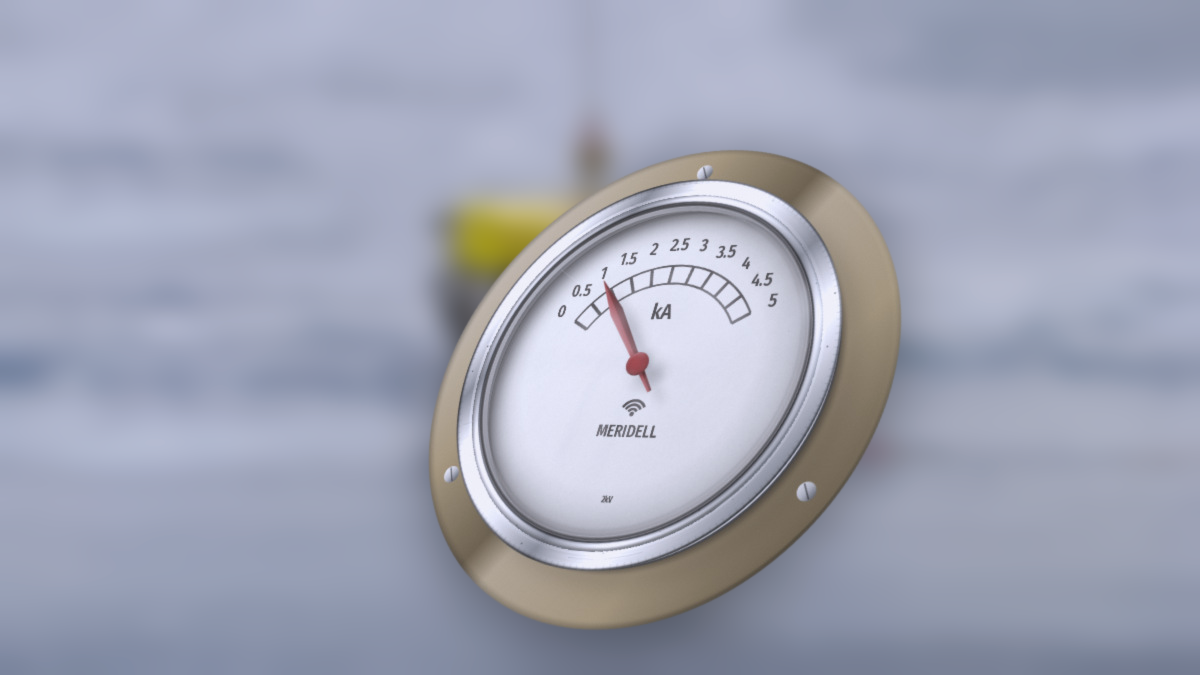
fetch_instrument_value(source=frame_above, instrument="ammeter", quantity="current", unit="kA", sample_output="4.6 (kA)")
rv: 1 (kA)
